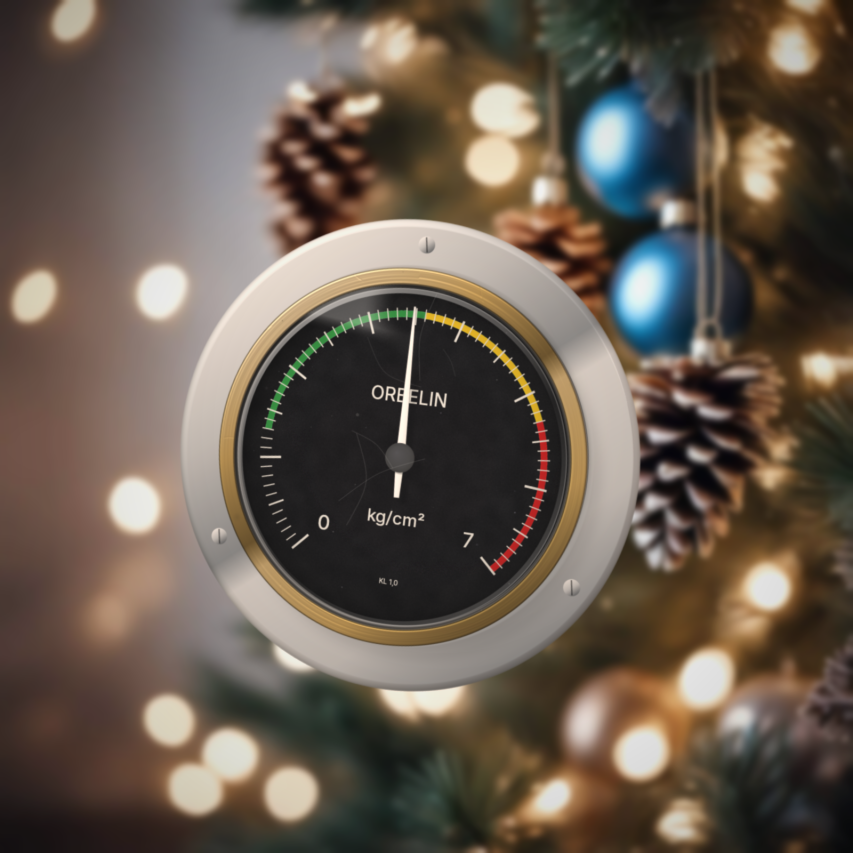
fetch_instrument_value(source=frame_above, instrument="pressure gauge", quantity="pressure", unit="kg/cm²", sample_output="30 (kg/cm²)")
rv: 3.5 (kg/cm²)
